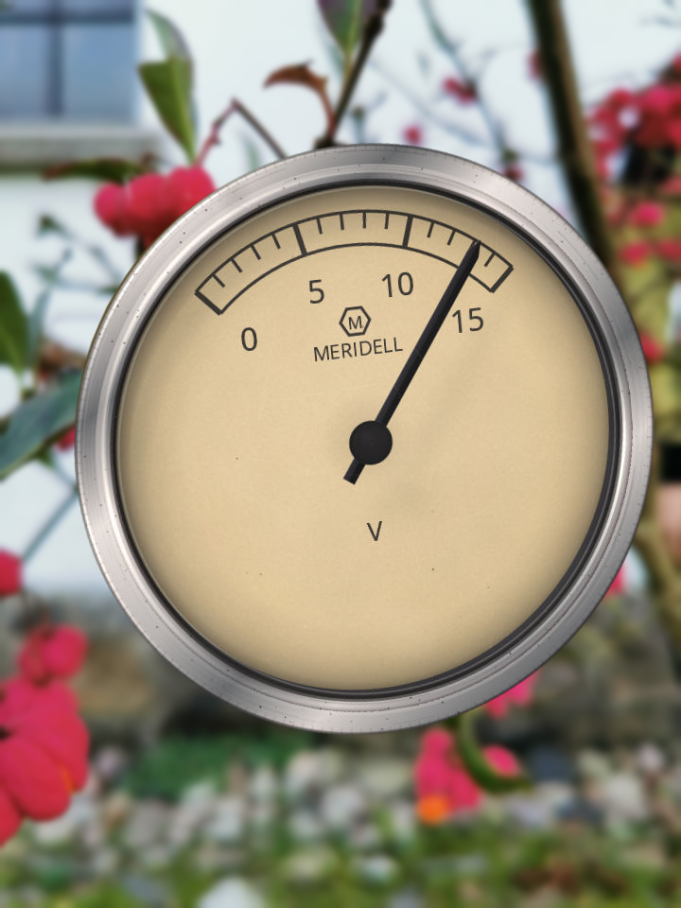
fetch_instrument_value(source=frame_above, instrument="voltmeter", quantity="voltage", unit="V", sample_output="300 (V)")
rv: 13 (V)
